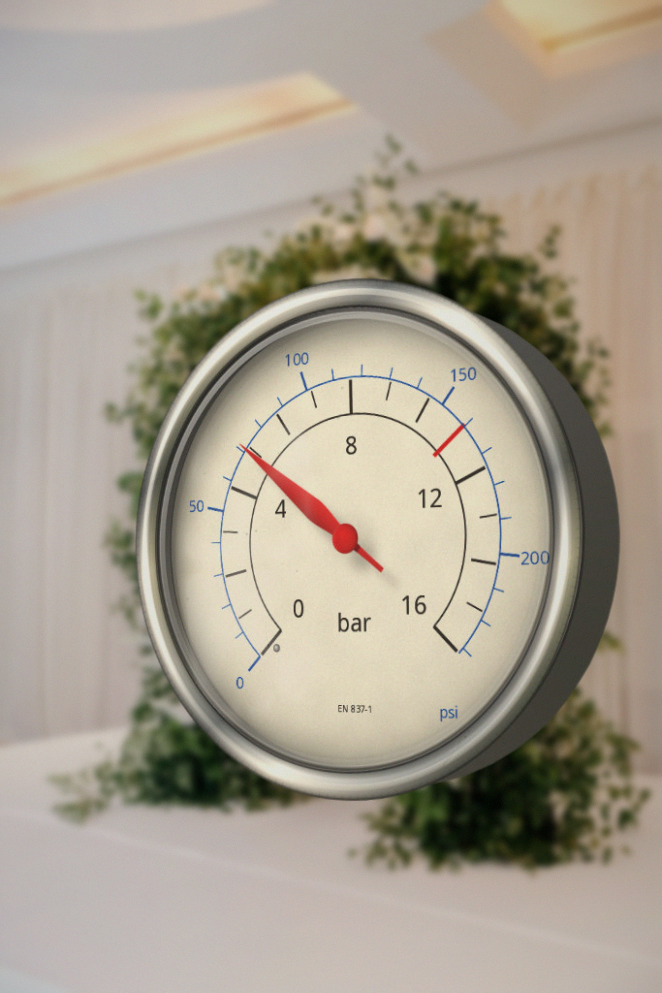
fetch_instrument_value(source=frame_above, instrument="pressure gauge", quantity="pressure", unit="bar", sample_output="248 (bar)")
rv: 5 (bar)
